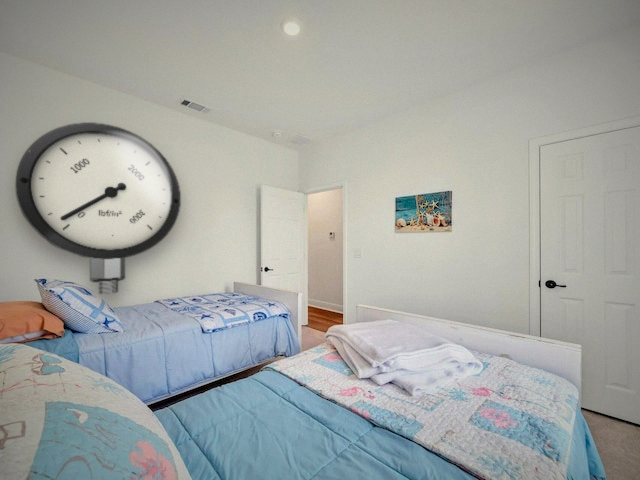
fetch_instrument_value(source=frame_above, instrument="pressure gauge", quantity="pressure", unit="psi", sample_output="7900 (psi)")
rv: 100 (psi)
